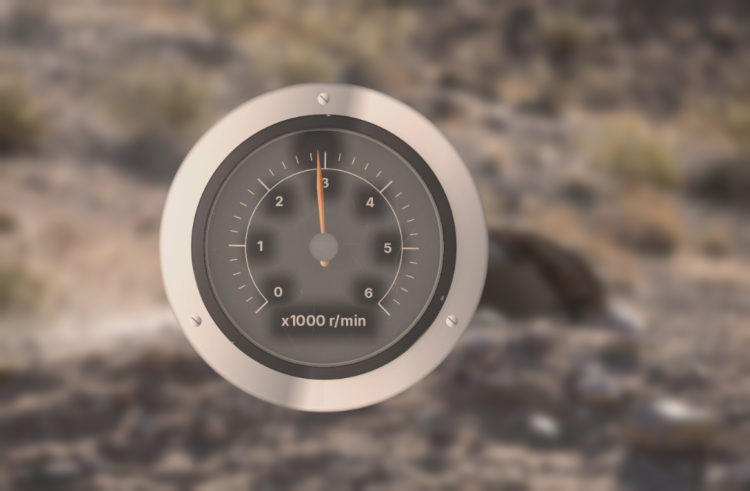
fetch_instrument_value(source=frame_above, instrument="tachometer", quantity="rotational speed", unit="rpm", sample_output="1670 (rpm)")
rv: 2900 (rpm)
